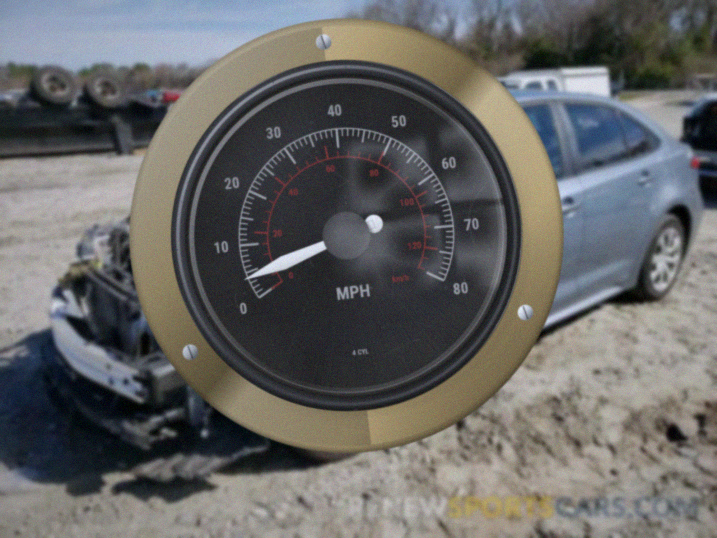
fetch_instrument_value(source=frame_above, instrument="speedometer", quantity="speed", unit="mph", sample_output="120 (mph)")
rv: 4 (mph)
